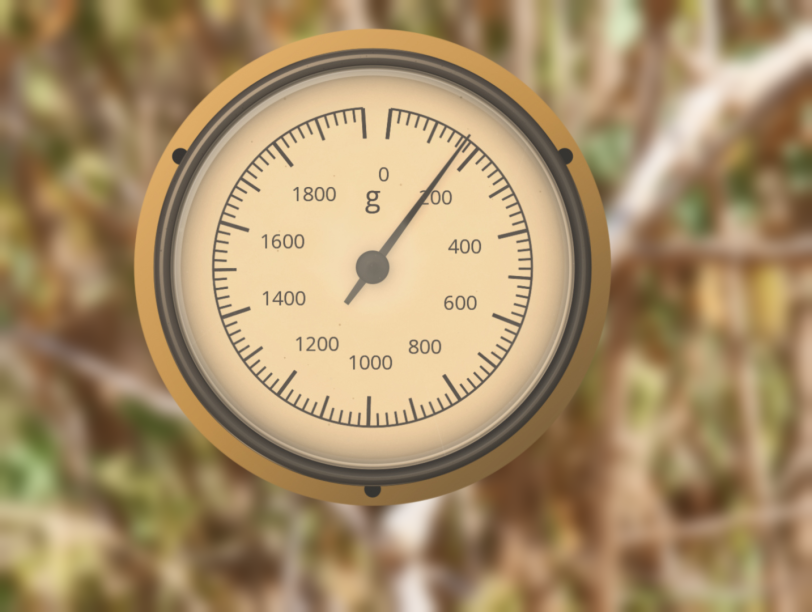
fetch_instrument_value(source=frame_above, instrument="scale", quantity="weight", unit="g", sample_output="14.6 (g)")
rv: 170 (g)
